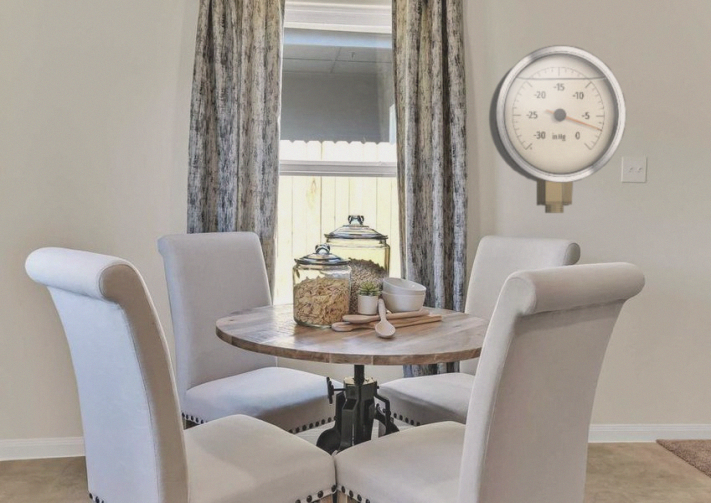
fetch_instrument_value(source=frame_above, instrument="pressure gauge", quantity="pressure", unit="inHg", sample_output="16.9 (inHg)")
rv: -3 (inHg)
